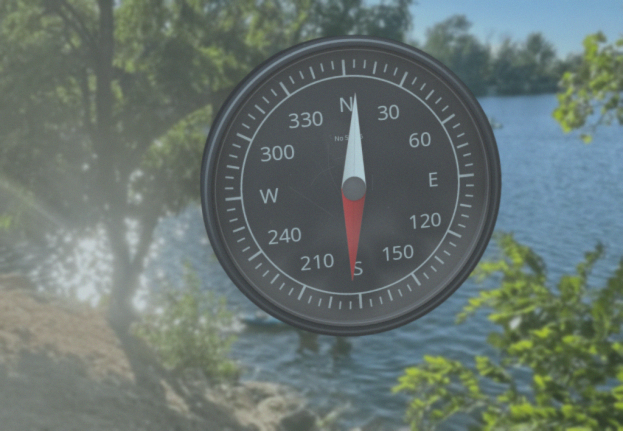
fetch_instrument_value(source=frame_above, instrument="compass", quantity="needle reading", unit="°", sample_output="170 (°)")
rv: 185 (°)
